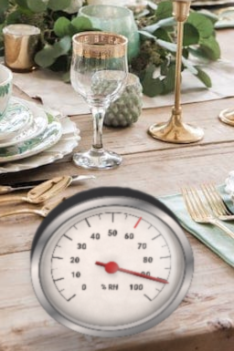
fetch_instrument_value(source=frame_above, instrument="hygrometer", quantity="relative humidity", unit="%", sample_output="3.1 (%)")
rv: 90 (%)
